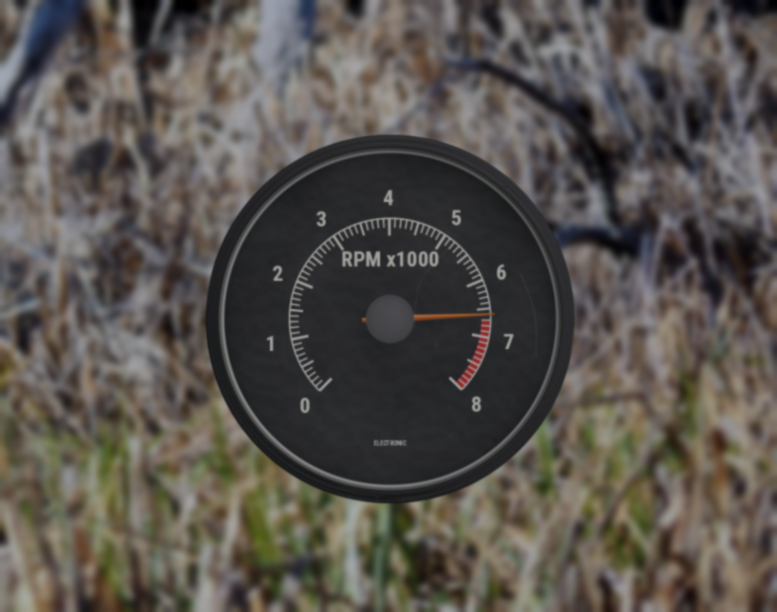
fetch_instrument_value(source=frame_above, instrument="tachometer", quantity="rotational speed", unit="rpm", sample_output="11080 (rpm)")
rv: 6600 (rpm)
